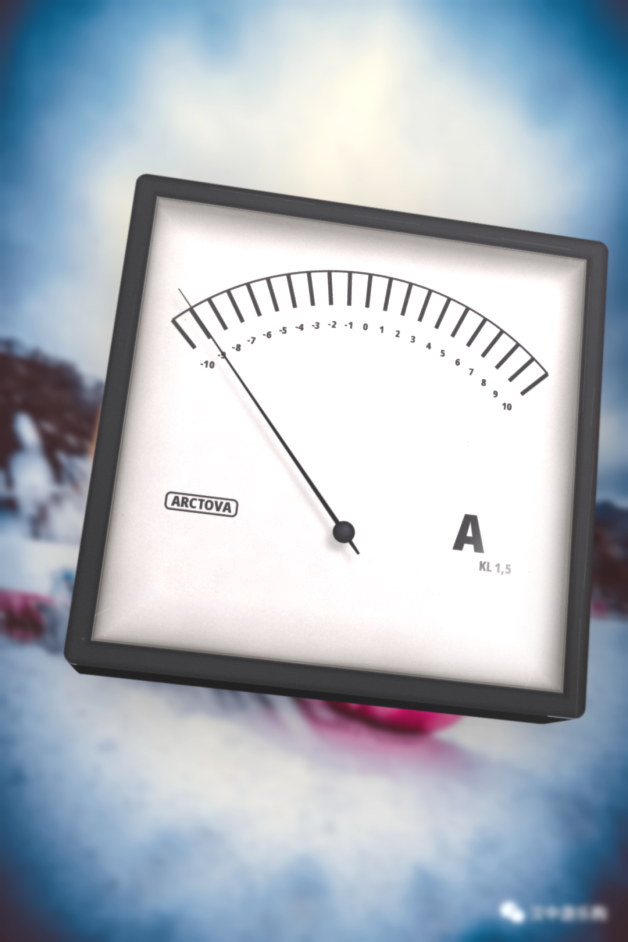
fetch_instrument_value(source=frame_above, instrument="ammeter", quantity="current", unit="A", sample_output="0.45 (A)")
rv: -9 (A)
